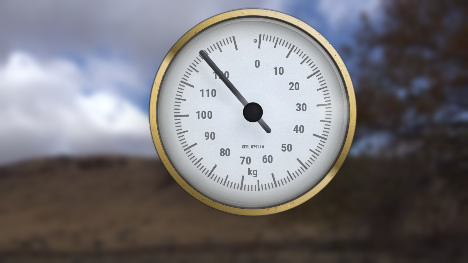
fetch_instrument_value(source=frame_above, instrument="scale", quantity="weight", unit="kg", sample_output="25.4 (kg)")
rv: 120 (kg)
